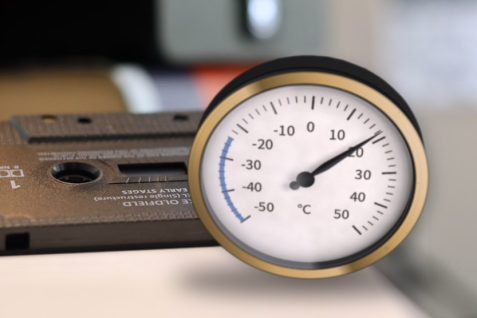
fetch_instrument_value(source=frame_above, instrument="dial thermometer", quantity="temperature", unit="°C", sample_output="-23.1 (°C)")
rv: 18 (°C)
